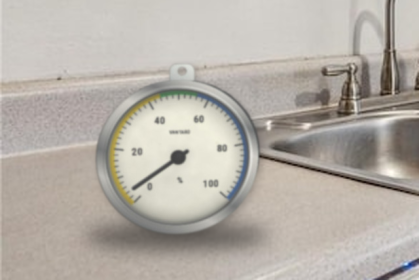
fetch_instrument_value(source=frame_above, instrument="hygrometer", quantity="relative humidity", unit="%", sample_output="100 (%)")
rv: 4 (%)
